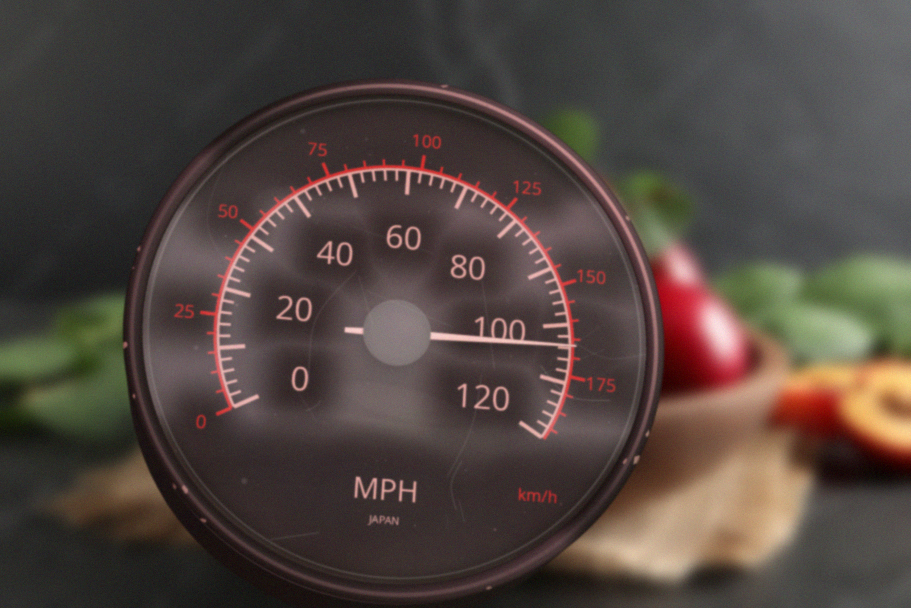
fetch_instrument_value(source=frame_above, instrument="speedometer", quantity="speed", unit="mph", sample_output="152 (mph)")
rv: 104 (mph)
